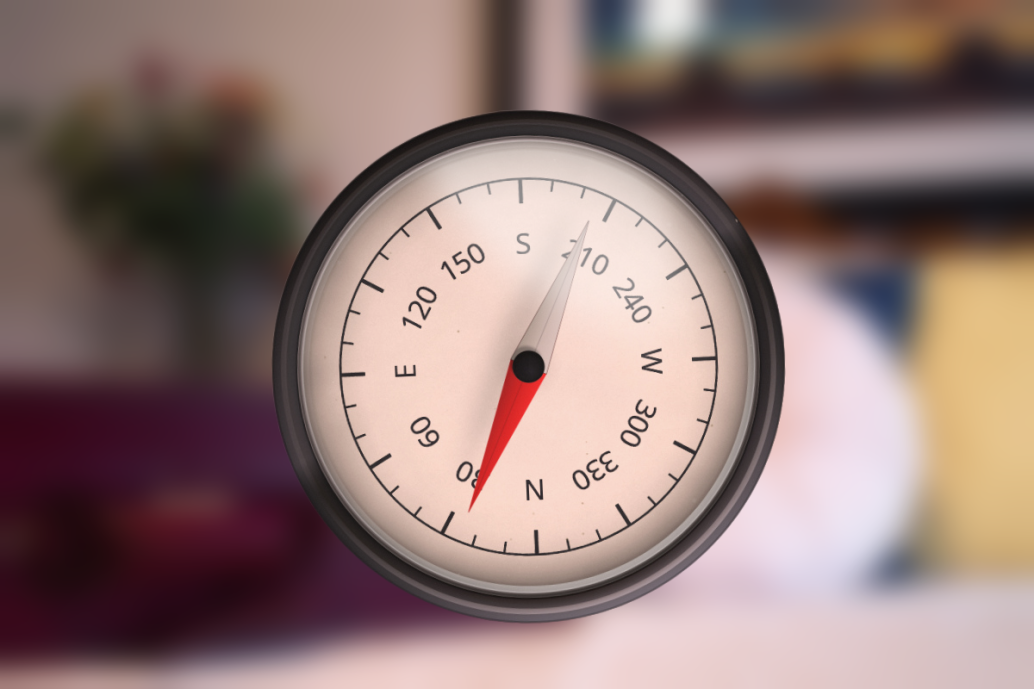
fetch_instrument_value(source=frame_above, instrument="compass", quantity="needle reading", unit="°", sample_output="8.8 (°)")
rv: 25 (°)
